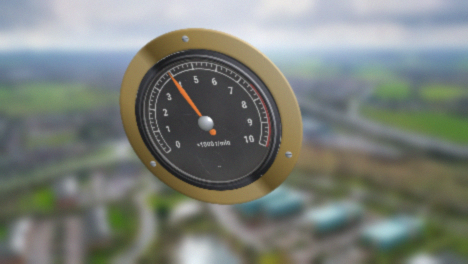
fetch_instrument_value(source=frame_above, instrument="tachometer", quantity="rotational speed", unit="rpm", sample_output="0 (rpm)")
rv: 4000 (rpm)
